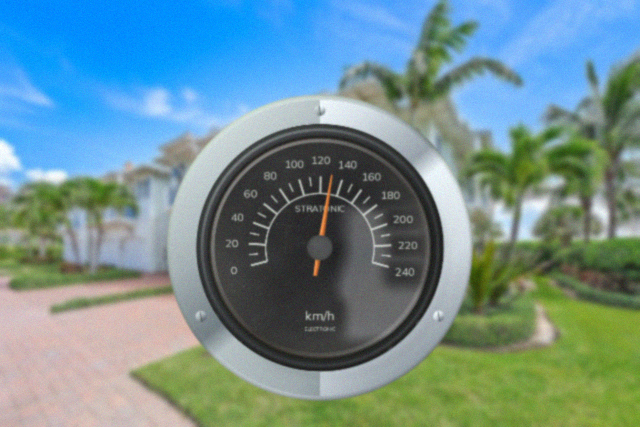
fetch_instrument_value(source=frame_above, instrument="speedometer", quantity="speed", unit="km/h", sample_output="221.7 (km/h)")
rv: 130 (km/h)
